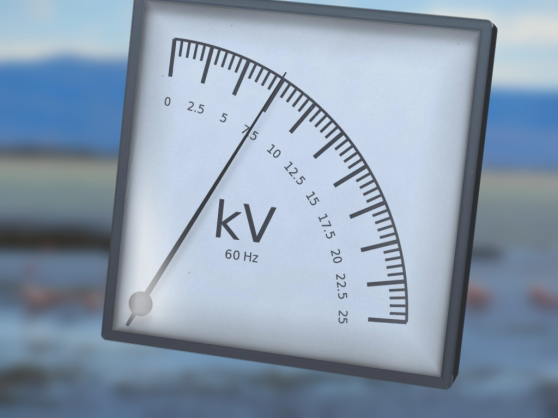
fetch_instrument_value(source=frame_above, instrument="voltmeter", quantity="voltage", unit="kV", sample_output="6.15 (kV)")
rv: 7.5 (kV)
